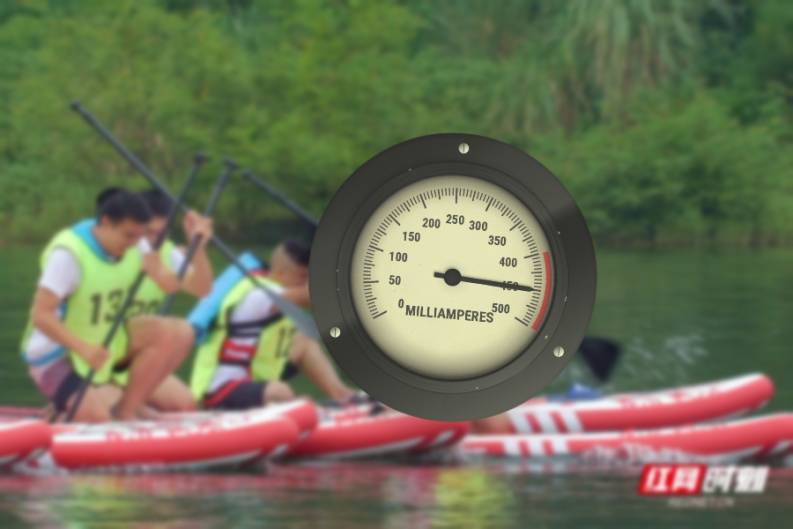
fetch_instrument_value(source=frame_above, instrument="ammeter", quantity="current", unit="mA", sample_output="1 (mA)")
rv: 450 (mA)
